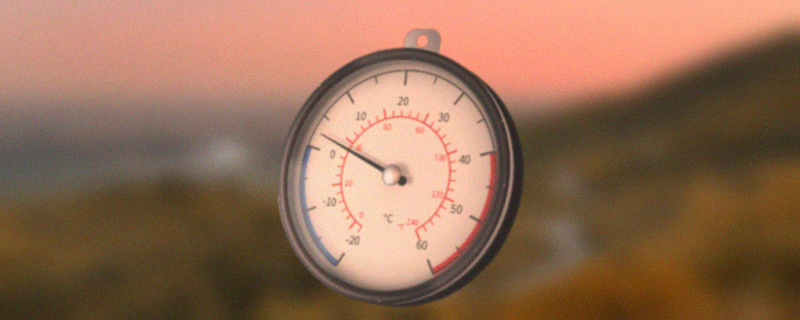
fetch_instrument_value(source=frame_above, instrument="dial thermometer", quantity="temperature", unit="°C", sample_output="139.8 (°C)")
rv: 2.5 (°C)
